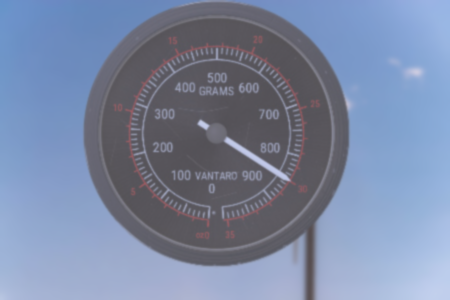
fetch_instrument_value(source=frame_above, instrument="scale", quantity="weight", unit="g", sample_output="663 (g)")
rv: 850 (g)
